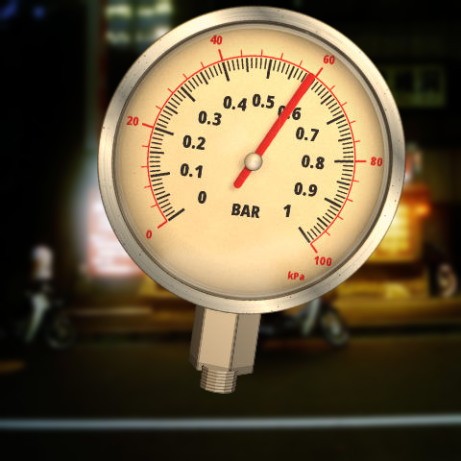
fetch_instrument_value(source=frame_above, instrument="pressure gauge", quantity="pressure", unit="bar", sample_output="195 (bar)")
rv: 0.59 (bar)
